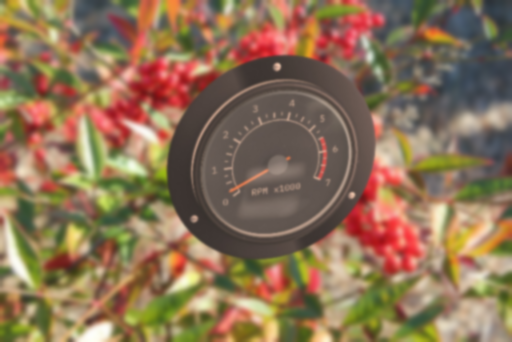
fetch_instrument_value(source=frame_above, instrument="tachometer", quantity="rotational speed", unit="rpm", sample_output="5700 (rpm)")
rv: 250 (rpm)
